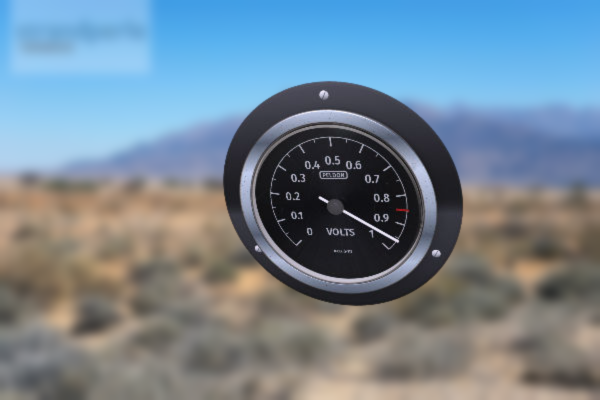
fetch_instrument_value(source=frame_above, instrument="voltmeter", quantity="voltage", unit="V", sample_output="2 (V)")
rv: 0.95 (V)
